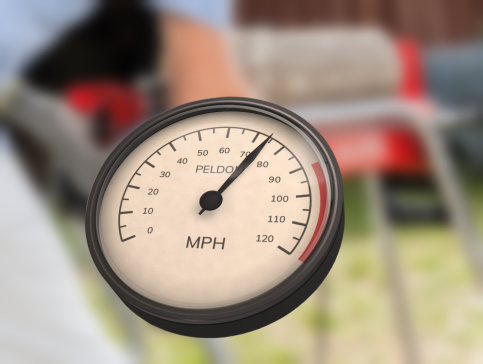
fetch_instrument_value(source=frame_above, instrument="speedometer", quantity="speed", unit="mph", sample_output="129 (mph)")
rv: 75 (mph)
